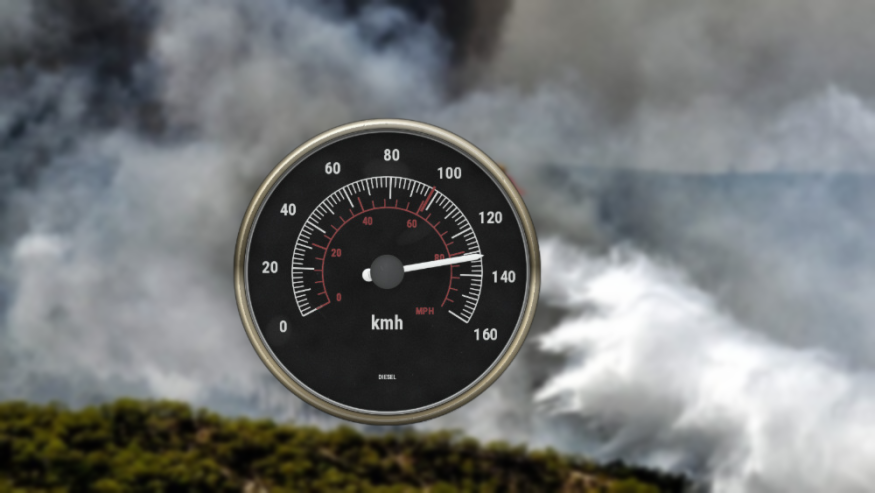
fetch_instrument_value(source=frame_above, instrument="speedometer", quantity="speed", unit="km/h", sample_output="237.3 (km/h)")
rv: 132 (km/h)
